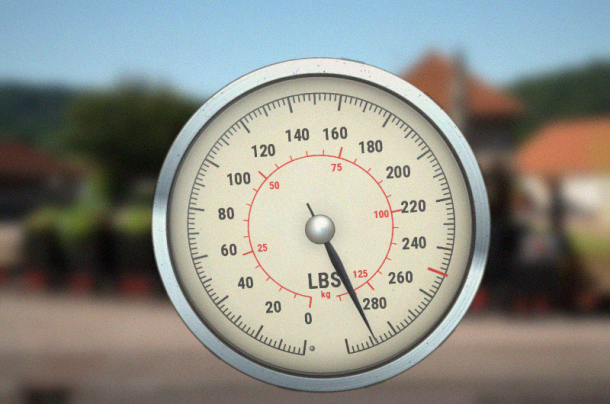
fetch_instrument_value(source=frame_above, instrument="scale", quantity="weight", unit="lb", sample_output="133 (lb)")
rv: 288 (lb)
